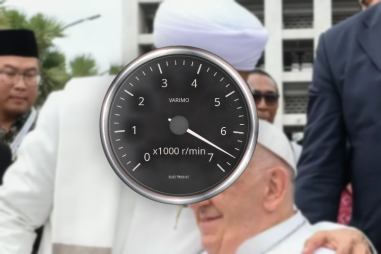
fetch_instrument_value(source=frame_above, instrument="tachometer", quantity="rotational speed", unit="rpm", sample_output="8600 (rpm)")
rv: 6600 (rpm)
